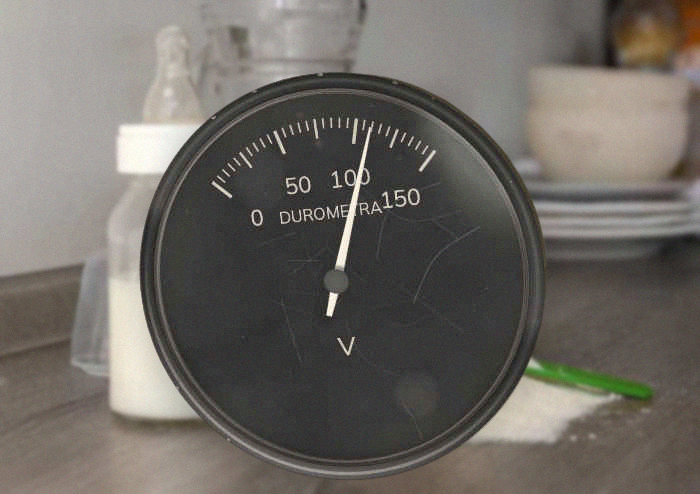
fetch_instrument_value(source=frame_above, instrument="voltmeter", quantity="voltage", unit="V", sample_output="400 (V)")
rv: 110 (V)
